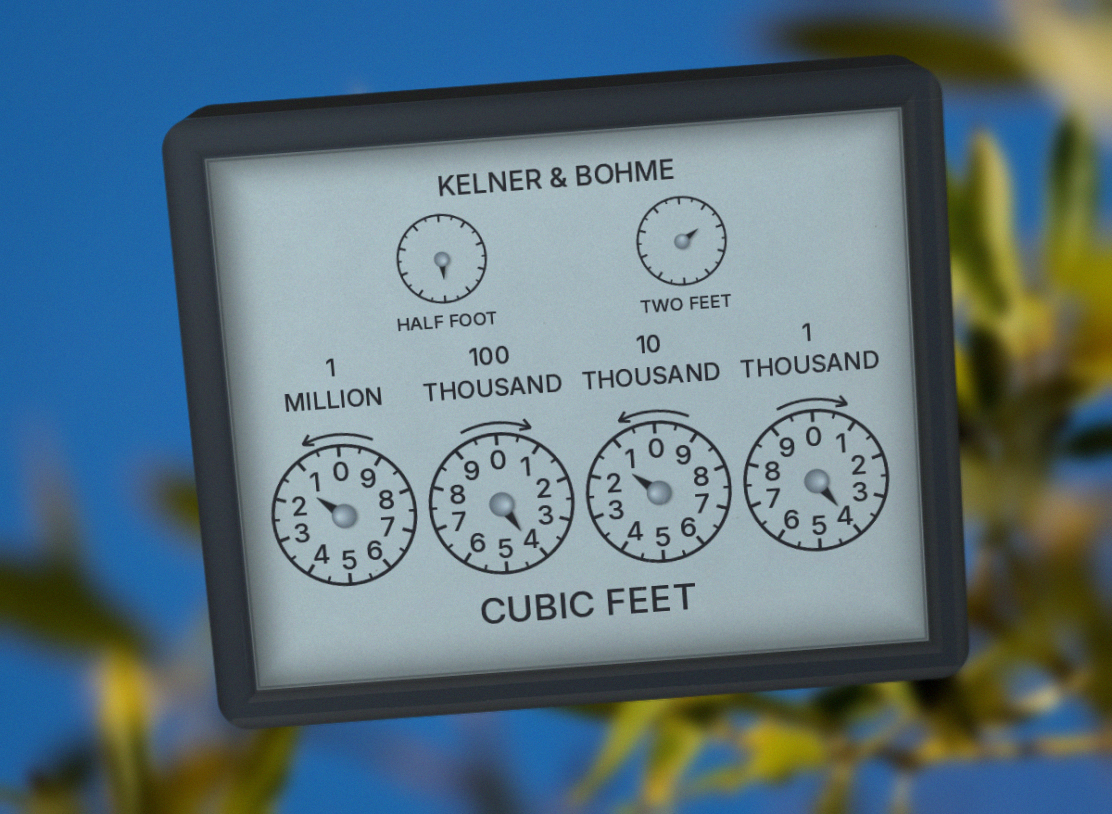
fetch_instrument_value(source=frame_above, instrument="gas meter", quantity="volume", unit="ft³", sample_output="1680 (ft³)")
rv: 141400 (ft³)
